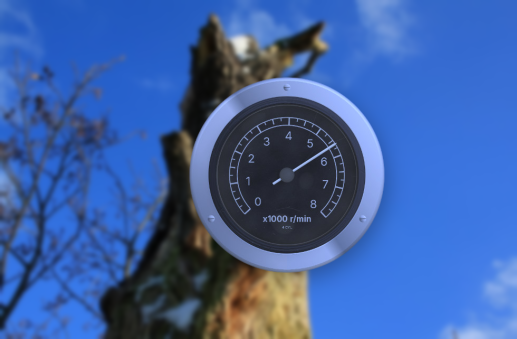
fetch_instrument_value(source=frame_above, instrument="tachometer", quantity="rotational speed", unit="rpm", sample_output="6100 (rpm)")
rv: 5625 (rpm)
